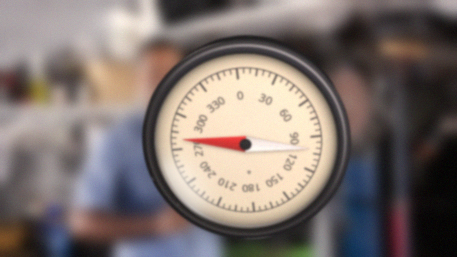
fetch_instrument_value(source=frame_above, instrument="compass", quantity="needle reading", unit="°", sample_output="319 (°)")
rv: 280 (°)
